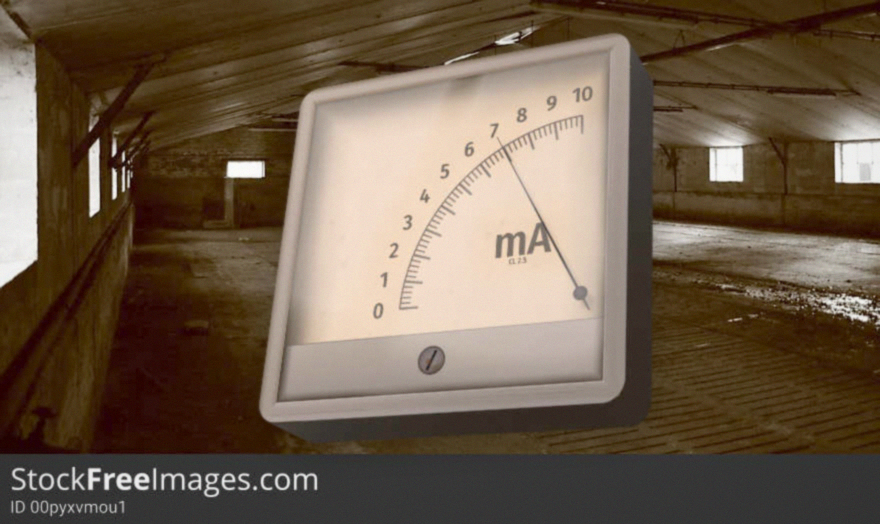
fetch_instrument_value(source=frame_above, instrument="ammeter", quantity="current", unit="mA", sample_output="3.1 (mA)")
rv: 7 (mA)
